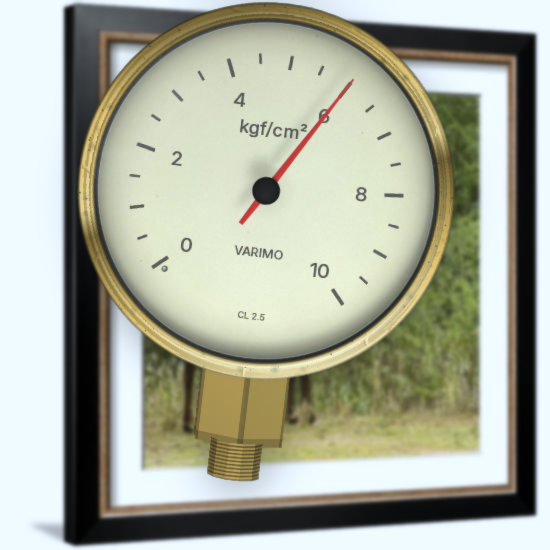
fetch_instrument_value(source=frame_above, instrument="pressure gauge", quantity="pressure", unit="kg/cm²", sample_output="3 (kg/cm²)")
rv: 6 (kg/cm²)
